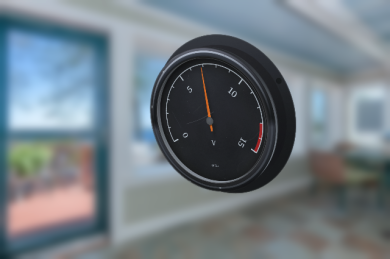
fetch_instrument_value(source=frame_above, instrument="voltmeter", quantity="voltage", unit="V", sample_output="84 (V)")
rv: 7 (V)
